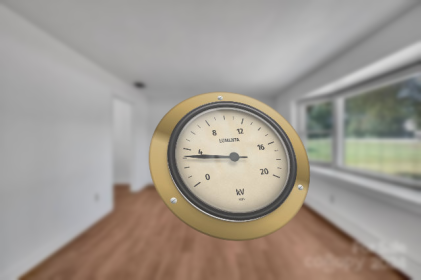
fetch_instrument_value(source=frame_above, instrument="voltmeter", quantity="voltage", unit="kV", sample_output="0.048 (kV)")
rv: 3 (kV)
